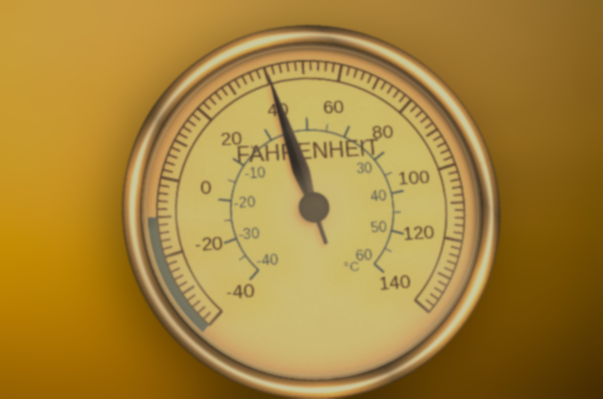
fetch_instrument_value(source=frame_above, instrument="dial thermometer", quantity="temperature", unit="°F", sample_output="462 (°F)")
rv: 40 (°F)
